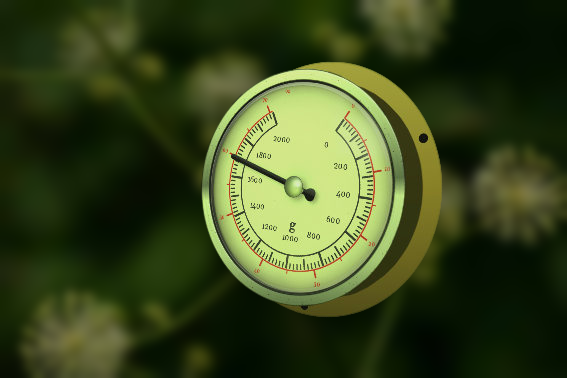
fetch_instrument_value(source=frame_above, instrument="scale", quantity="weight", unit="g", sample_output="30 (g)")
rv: 1700 (g)
